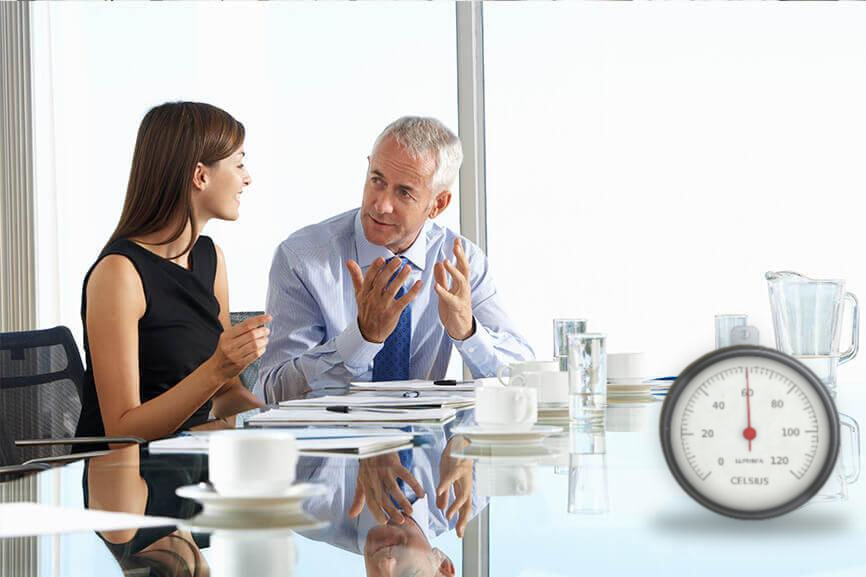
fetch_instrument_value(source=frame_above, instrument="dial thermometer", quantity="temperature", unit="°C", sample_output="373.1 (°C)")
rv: 60 (°C)
